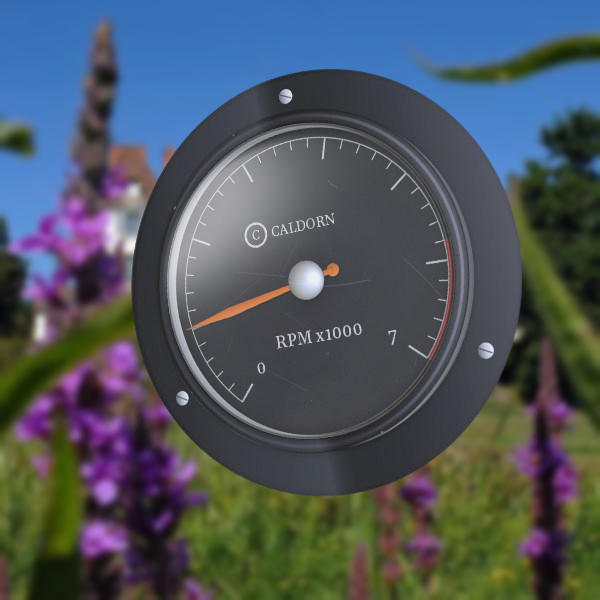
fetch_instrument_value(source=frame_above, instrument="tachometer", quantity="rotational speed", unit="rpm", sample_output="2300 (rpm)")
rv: 1000 (rpm)
